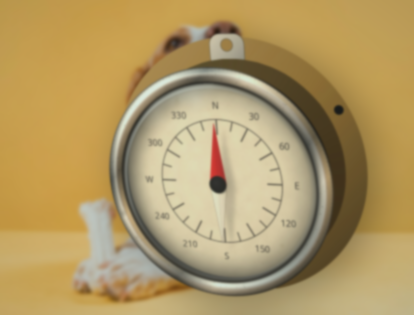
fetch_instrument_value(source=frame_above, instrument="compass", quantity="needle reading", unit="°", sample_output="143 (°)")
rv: 0 (°)
